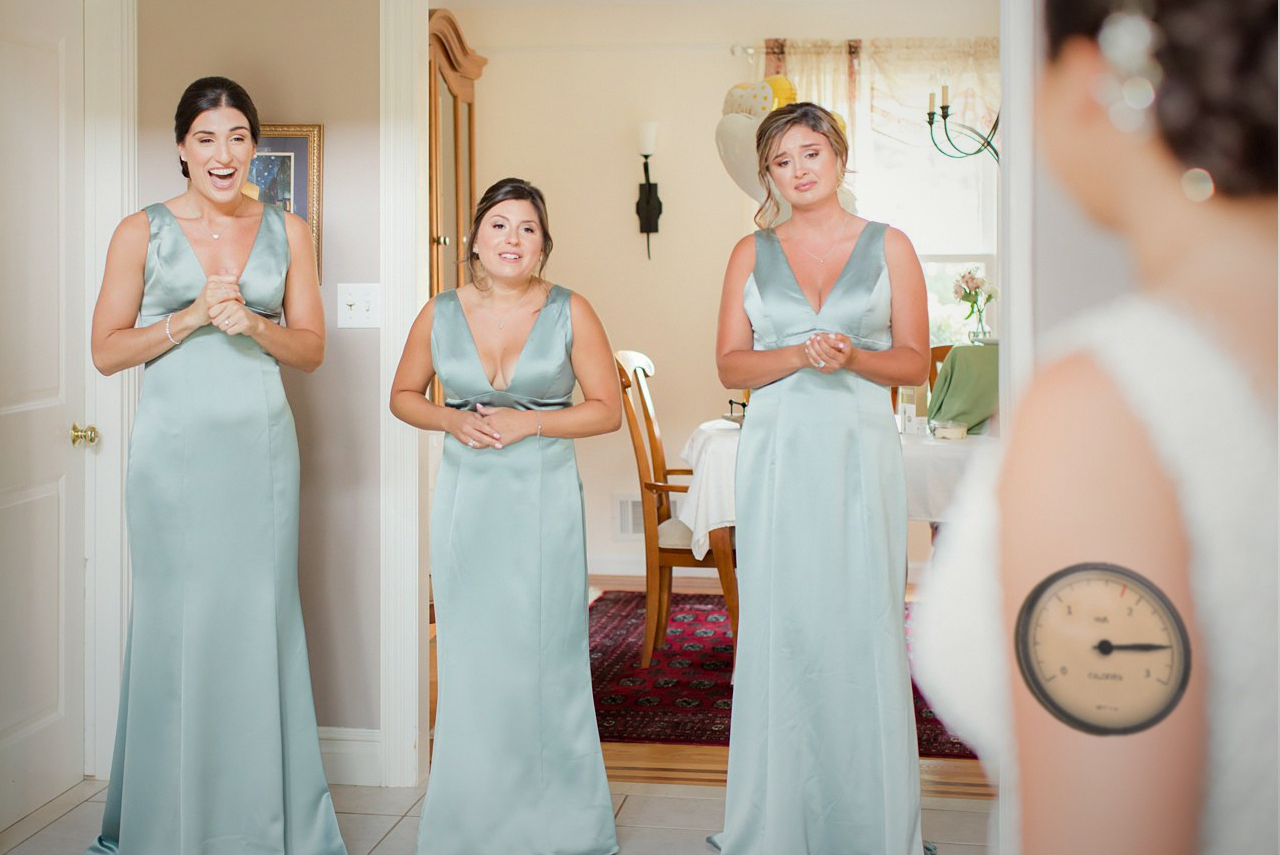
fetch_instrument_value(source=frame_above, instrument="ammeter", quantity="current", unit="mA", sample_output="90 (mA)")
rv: 2.6 (mA)
